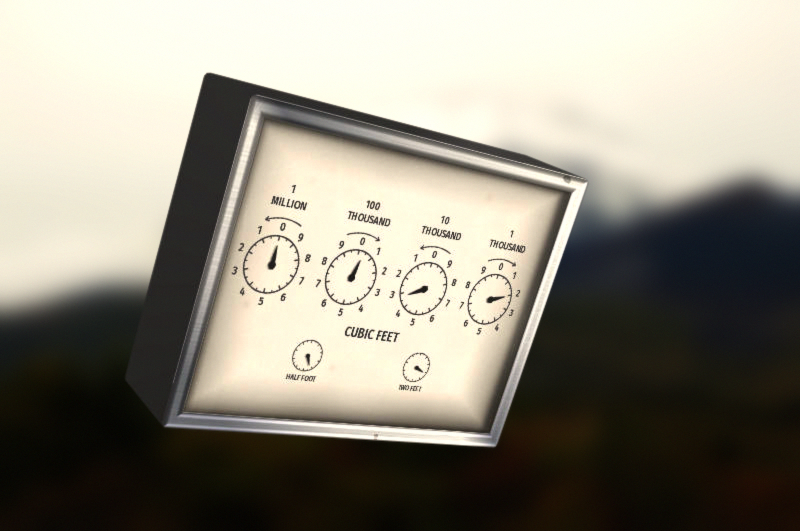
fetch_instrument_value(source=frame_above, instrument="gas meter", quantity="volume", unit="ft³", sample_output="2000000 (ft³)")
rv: 3200 (ft³)
